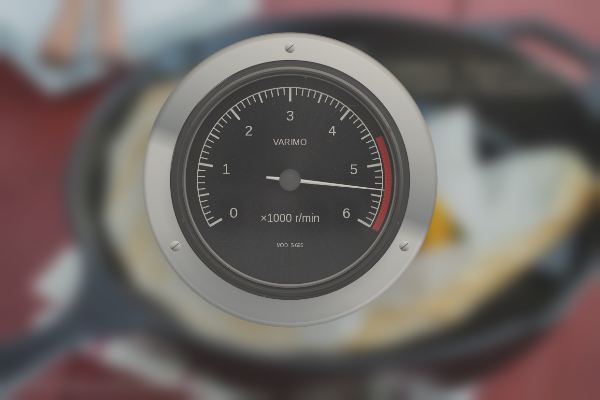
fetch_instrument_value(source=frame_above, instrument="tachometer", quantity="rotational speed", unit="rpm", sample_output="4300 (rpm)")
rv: 5400 (rpm)
